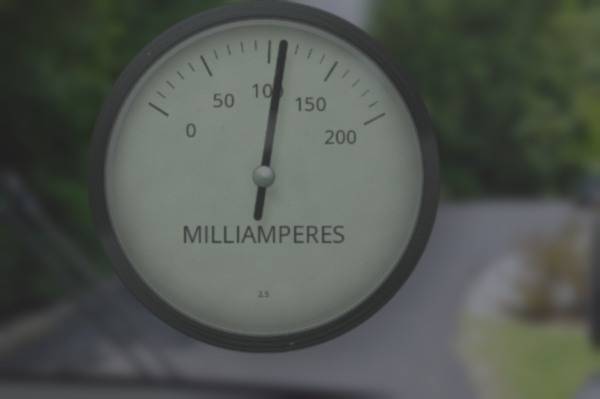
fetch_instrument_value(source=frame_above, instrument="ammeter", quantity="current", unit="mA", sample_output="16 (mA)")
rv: 110 (mA)
